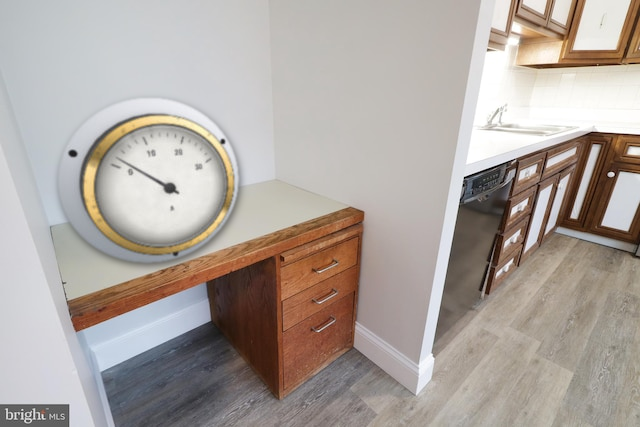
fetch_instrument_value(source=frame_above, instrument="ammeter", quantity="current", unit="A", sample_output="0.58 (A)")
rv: 2 (A)
